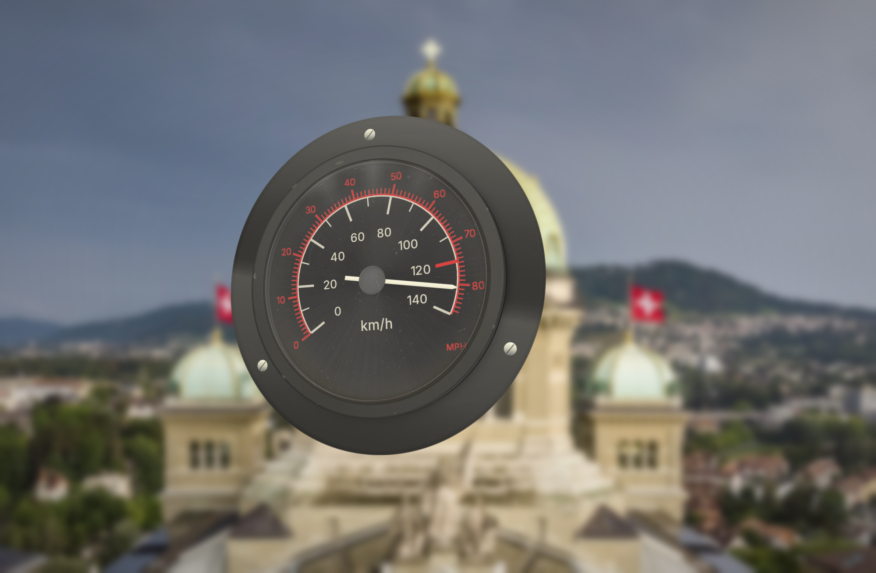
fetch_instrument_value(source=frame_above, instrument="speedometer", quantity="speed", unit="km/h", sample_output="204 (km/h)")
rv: 130 (km/h)
